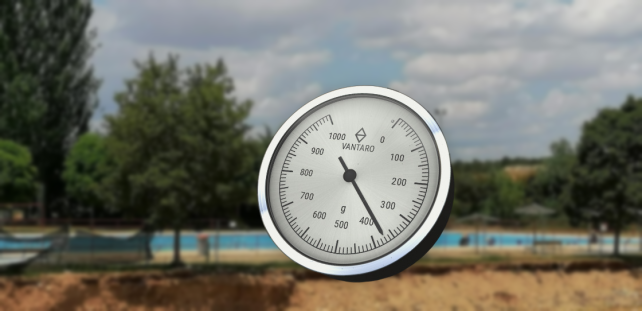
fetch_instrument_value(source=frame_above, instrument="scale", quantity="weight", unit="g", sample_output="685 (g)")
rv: 370 (g)
